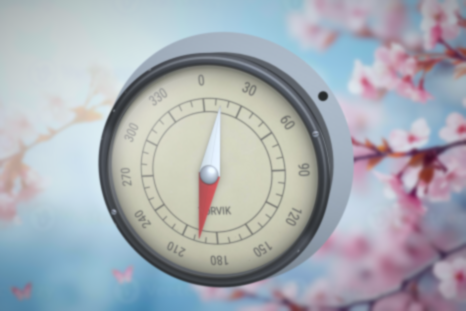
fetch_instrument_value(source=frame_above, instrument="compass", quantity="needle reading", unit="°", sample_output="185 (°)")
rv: 195 (°)
